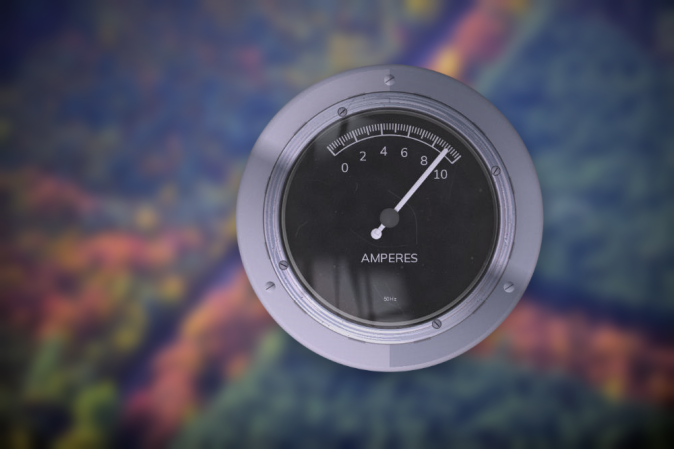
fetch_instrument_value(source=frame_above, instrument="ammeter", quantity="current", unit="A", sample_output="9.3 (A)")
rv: 9 (A)
